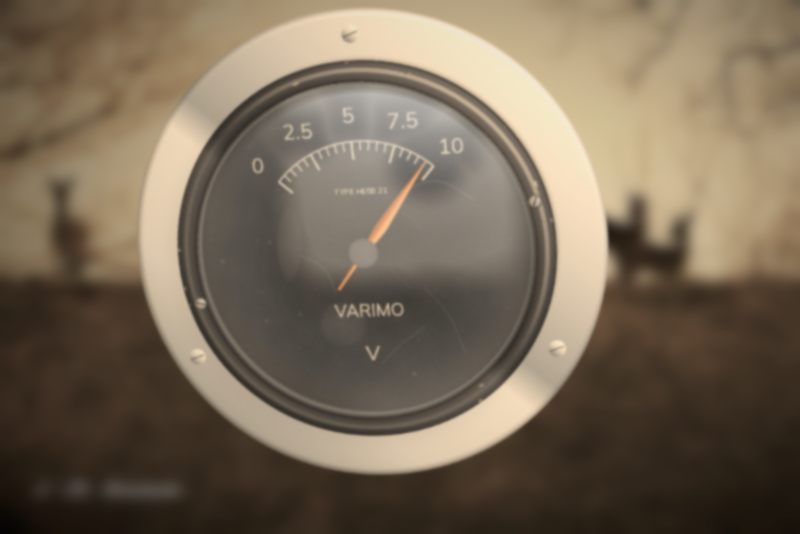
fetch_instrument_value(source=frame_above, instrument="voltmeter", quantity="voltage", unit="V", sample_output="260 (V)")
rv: 9.5 (V)
